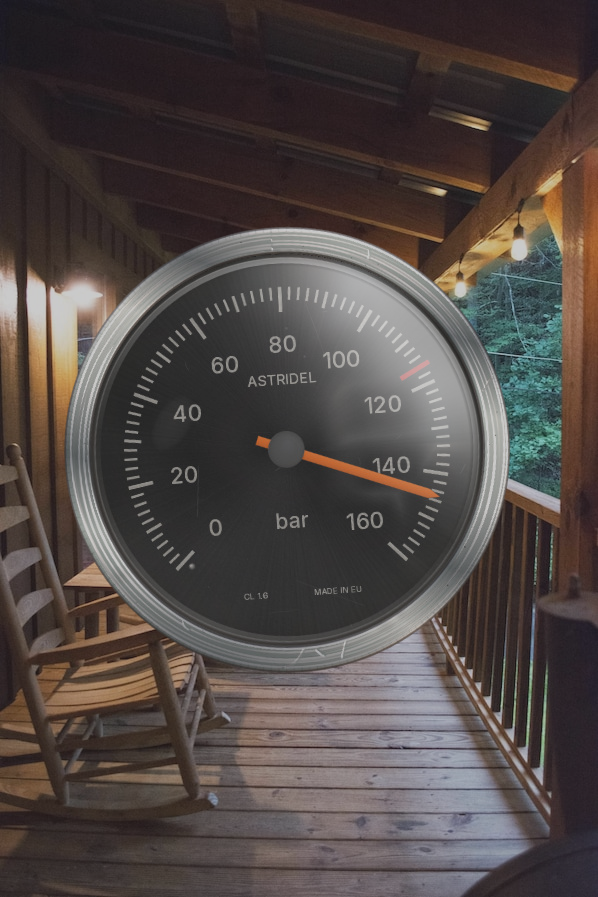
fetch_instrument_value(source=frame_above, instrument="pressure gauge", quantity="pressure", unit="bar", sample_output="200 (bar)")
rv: 145 (bar)
